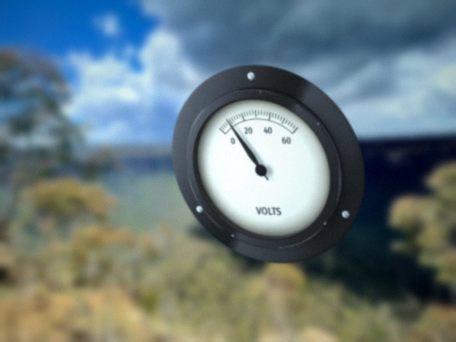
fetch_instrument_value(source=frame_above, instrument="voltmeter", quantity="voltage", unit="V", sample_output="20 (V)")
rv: 10 (V)
